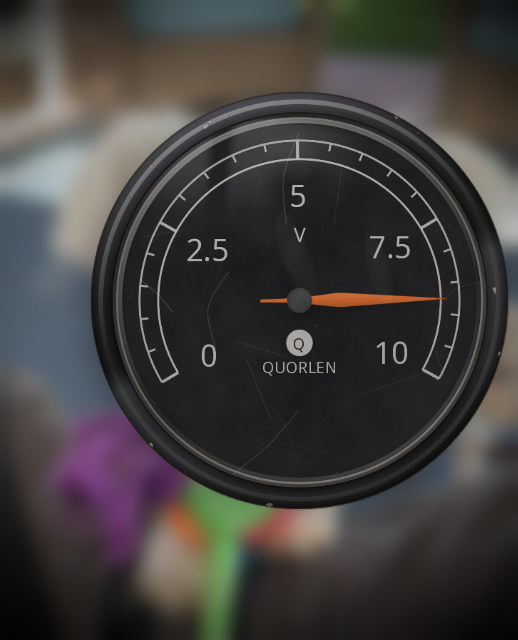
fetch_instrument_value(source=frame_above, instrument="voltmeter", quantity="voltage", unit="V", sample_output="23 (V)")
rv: 8.75 (V)
